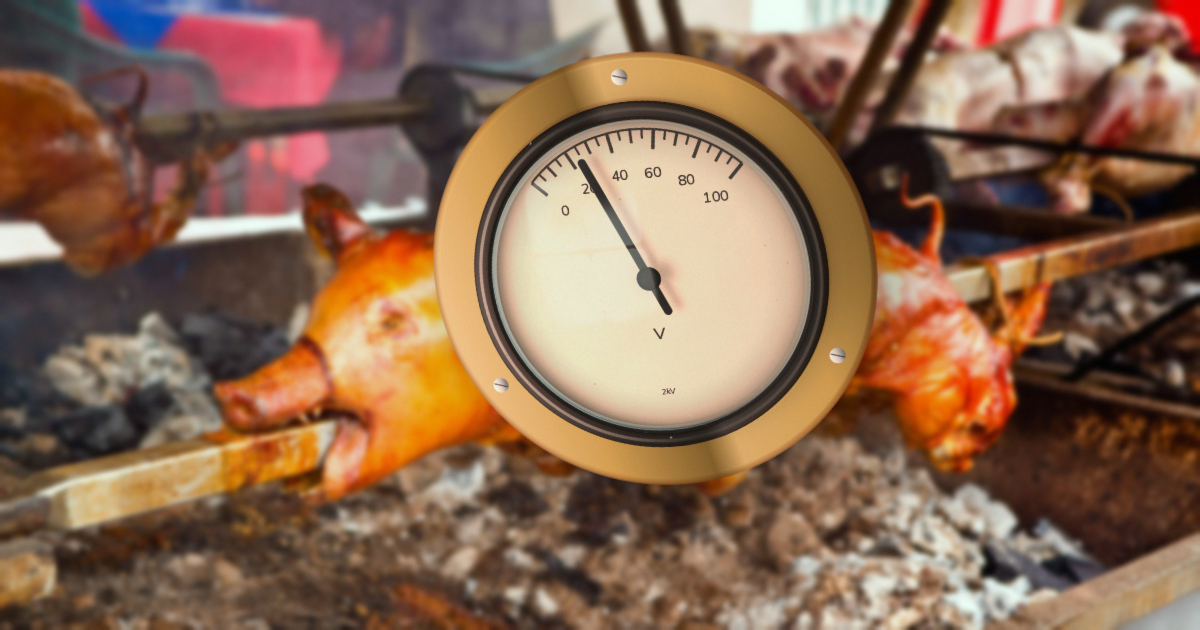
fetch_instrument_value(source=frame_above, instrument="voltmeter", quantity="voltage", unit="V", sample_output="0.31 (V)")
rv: 25 (V)
